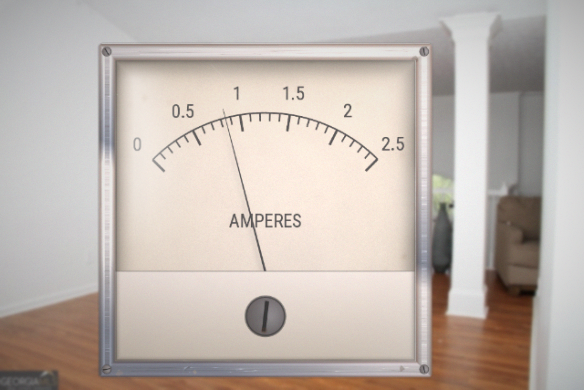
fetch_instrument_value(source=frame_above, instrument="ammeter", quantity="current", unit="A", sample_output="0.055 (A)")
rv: 0.85 (A)
